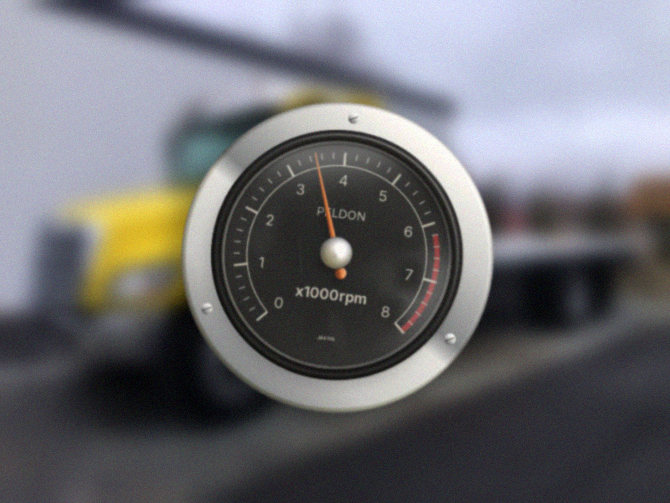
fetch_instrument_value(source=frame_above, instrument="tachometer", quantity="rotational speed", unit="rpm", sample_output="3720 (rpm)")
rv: 3500 (rpm)
